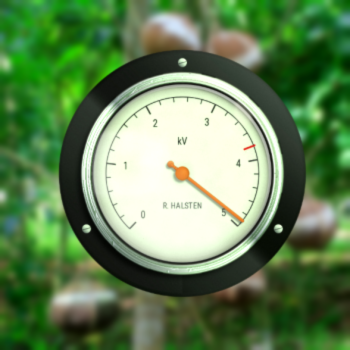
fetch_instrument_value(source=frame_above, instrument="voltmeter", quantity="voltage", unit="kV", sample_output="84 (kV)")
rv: 4.9 (kV)
